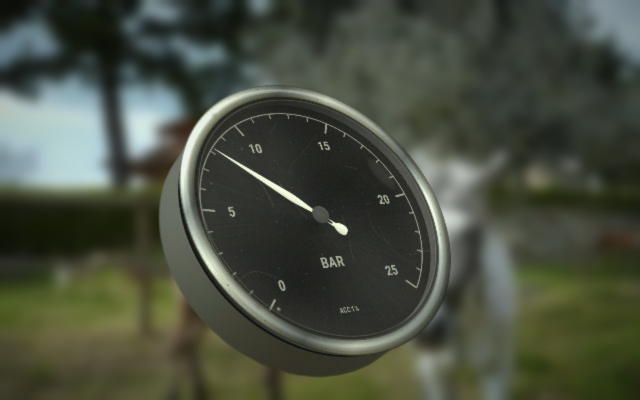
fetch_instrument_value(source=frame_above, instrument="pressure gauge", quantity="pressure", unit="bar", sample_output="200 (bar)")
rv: 8 (bar)
